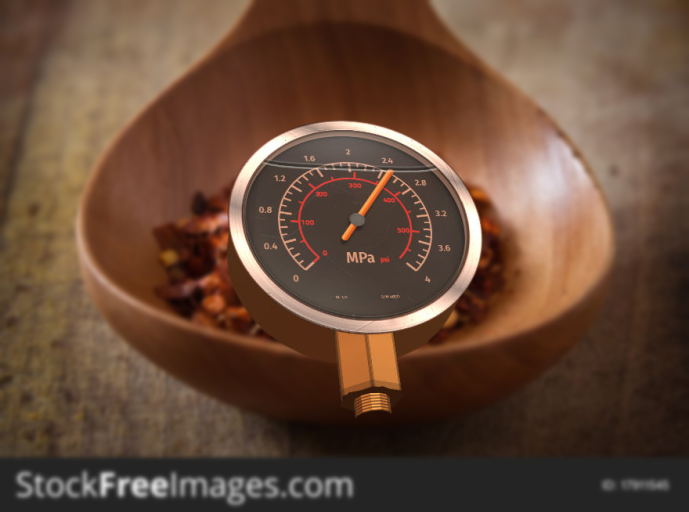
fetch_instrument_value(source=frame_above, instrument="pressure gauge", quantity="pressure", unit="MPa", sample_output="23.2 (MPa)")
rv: 2.5 (MPa)
